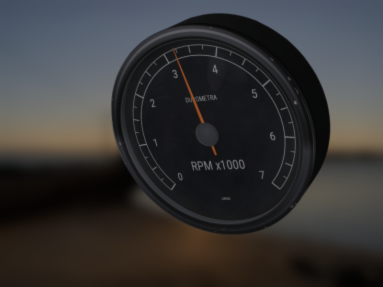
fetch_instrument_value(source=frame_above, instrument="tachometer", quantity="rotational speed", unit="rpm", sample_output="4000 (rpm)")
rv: 3250 (rpm)
